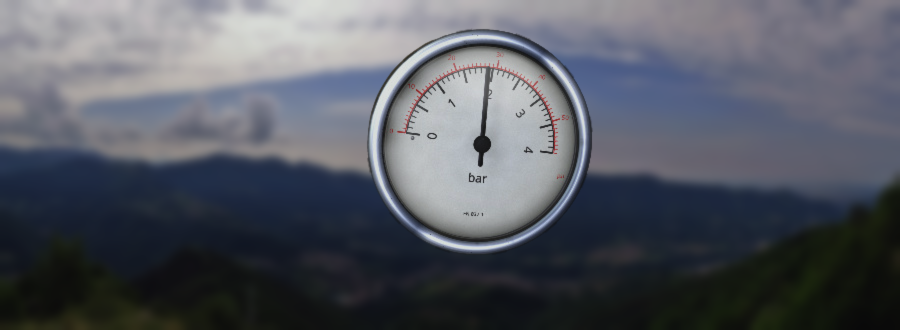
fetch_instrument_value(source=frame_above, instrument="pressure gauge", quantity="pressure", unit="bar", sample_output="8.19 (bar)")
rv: 1.9 (bar)
